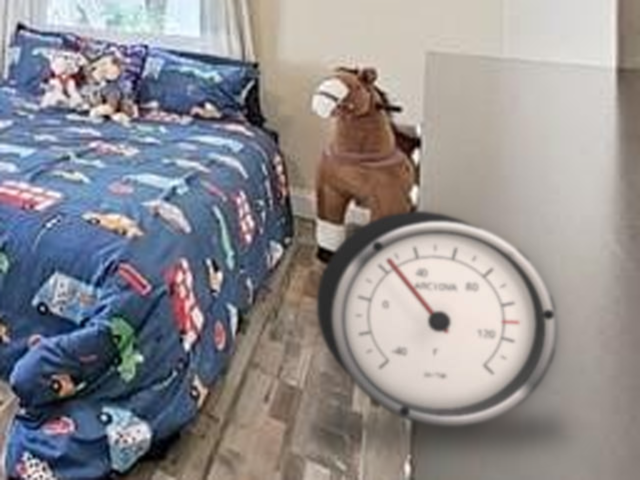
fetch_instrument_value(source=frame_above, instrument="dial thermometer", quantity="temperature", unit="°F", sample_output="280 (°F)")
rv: 25 (°F)
